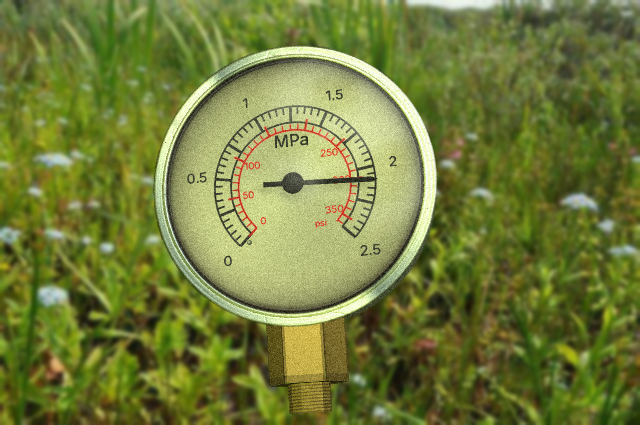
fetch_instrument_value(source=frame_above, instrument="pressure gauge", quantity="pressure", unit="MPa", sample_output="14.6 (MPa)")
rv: 2.1 (MPa)
